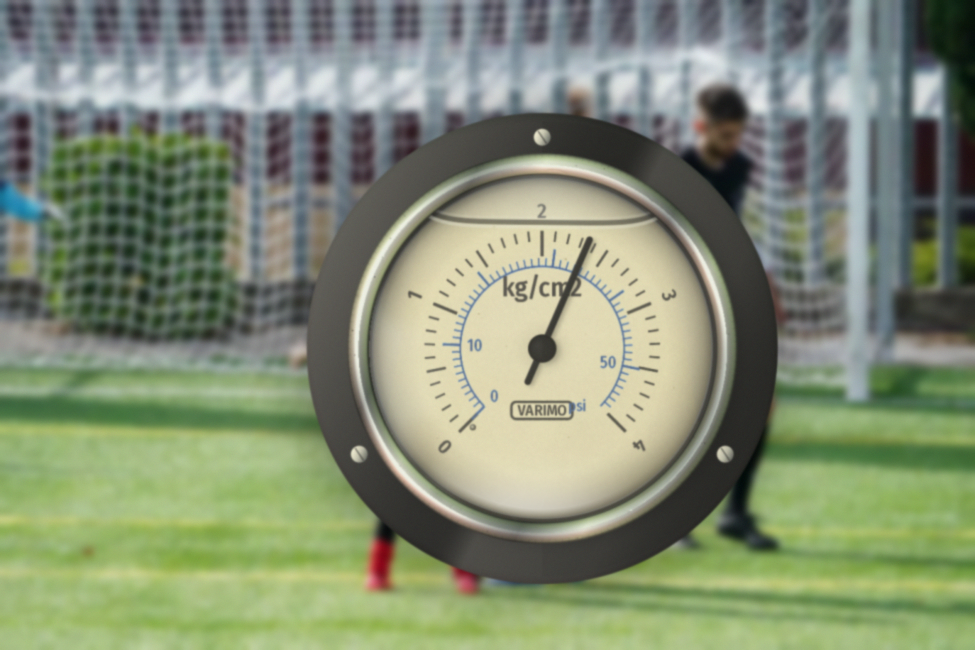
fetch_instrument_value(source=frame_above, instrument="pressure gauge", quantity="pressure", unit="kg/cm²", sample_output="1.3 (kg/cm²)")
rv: 2.35 (kg/cm²)
